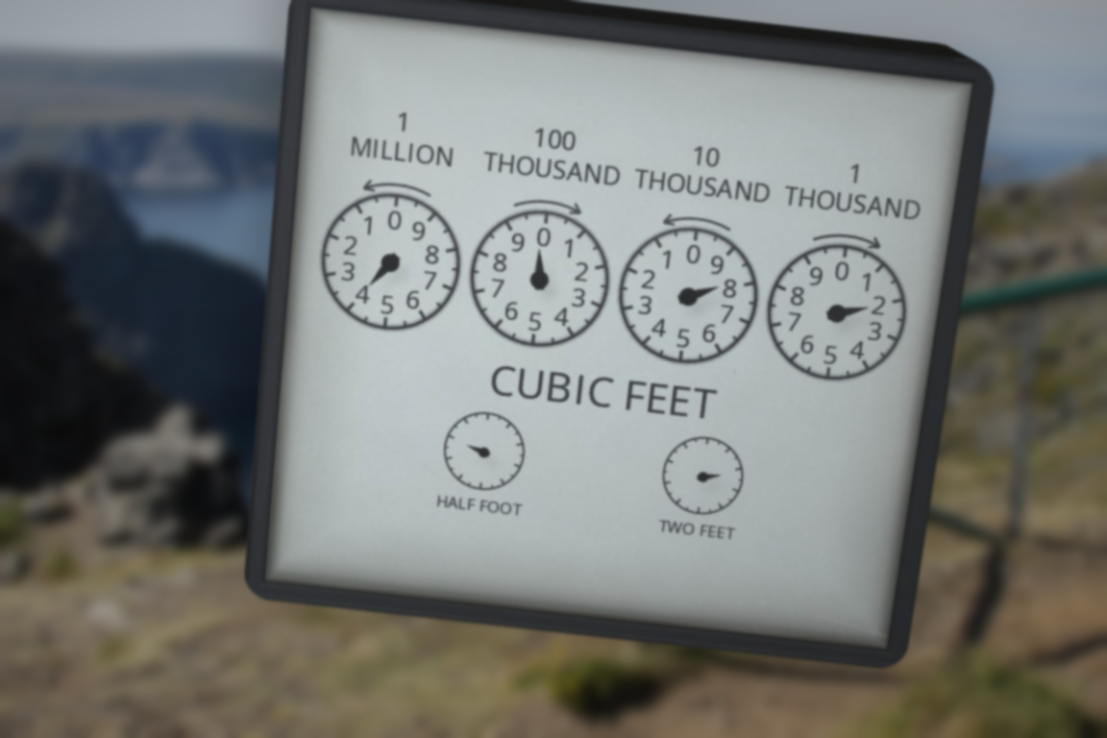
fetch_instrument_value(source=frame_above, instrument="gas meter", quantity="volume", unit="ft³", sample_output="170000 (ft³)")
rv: 398200 (ft³)
